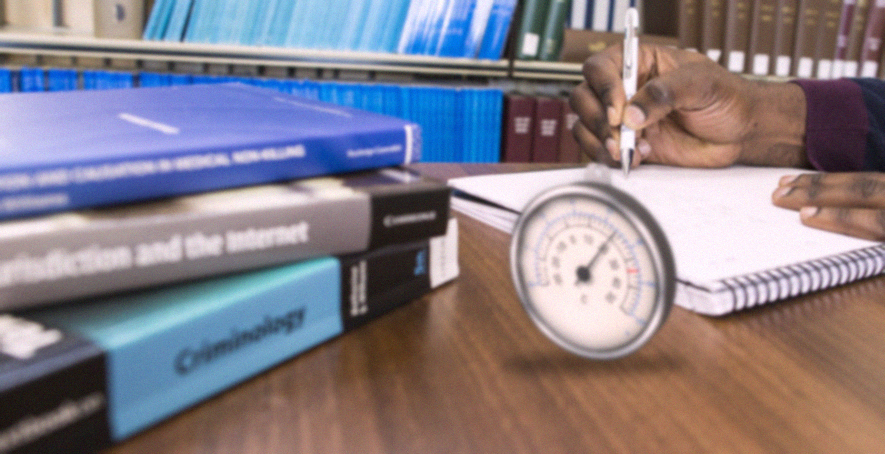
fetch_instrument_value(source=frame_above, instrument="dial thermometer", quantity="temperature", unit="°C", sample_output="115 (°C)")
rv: 20 (°C)
